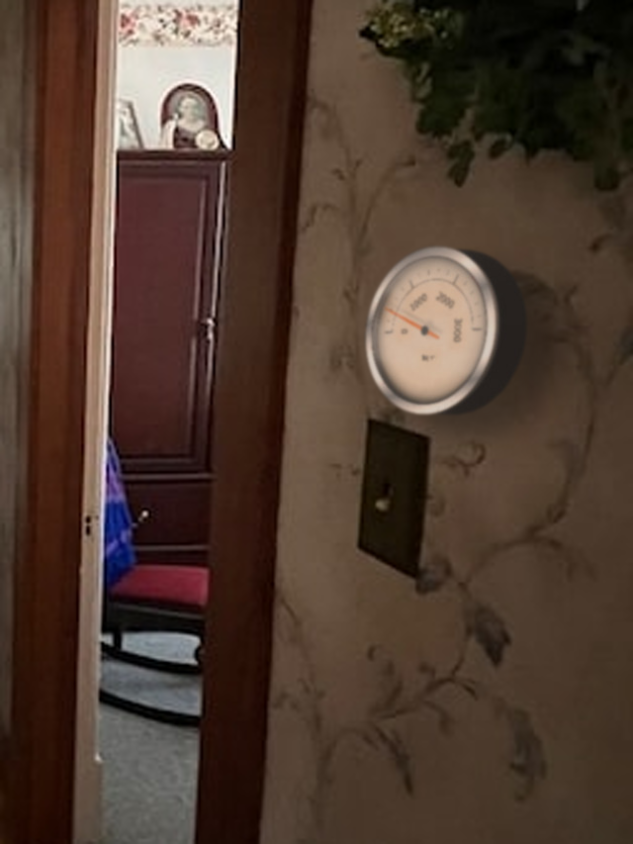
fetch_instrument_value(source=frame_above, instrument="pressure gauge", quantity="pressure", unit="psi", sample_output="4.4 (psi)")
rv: 400 (psi)
